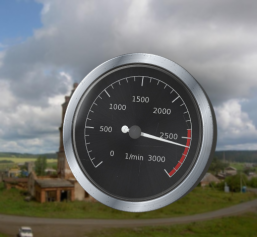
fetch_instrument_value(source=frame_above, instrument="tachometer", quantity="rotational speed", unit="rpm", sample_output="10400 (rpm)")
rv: 2600 (rpm)
